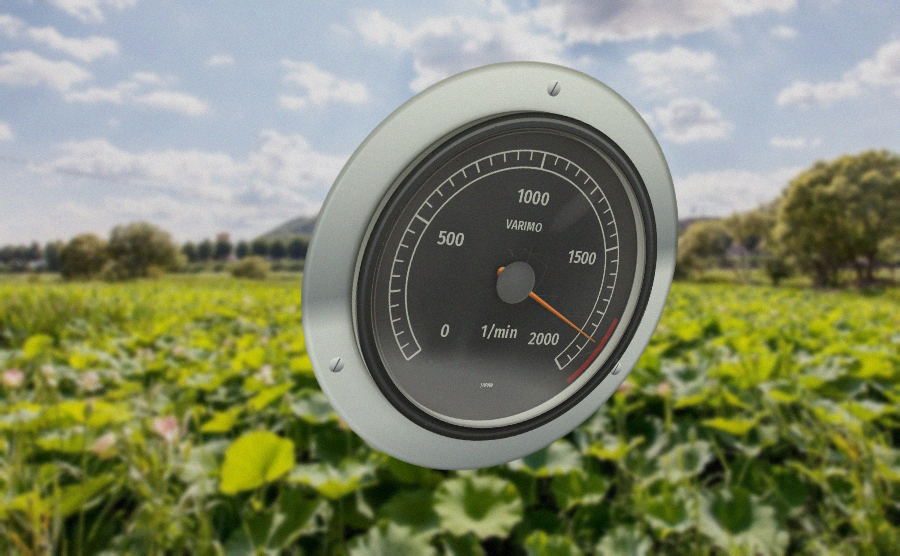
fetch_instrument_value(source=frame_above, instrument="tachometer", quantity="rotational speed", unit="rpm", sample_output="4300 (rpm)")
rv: 1850 (rpm)
